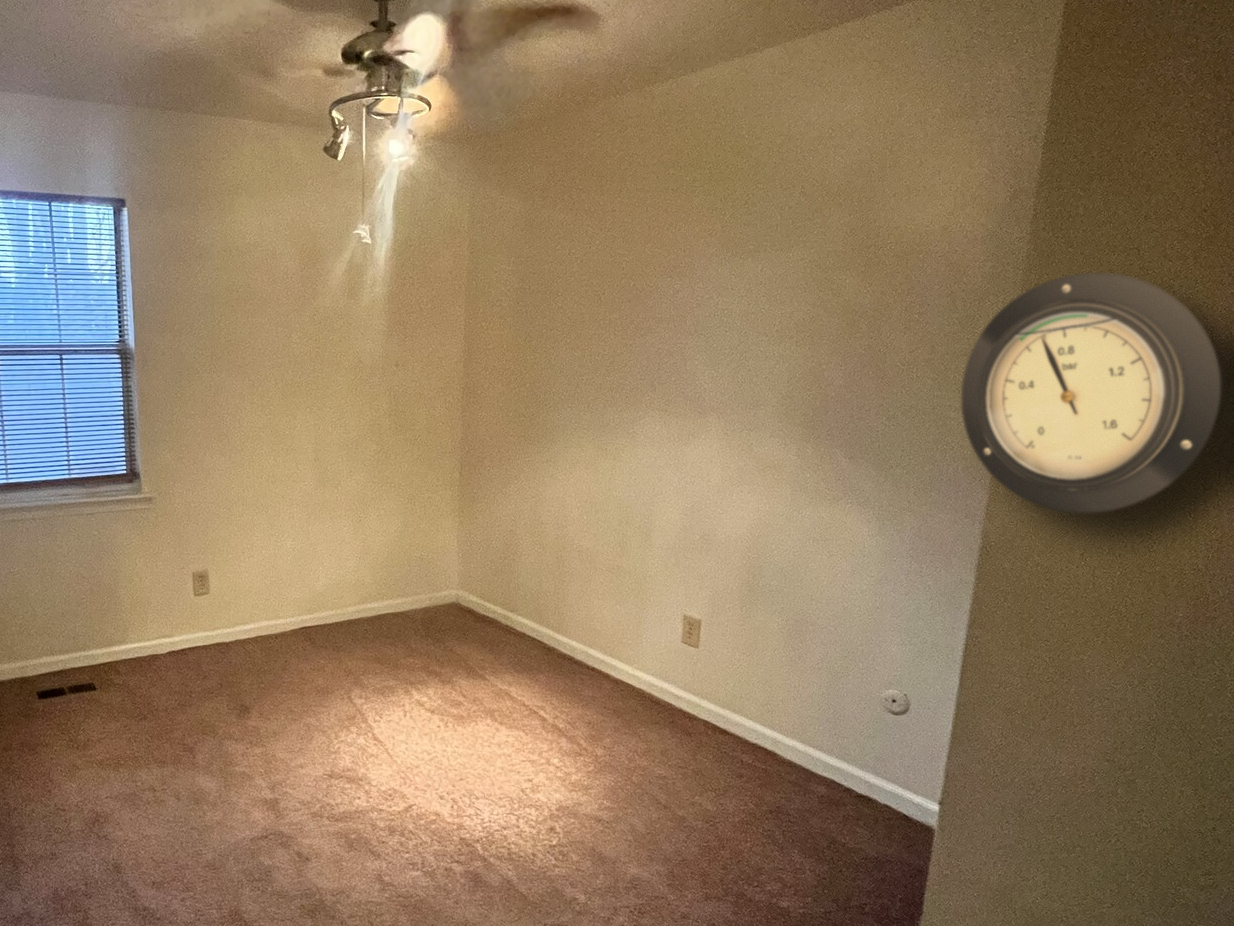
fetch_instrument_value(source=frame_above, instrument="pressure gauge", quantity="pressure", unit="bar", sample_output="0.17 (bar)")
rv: 0.7 (bar)
